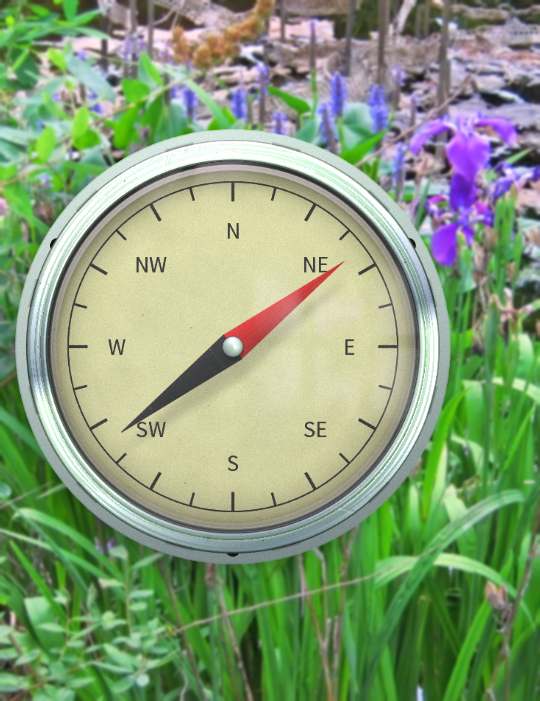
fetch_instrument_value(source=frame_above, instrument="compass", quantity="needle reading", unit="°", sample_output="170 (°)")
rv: 52.5 (°)
